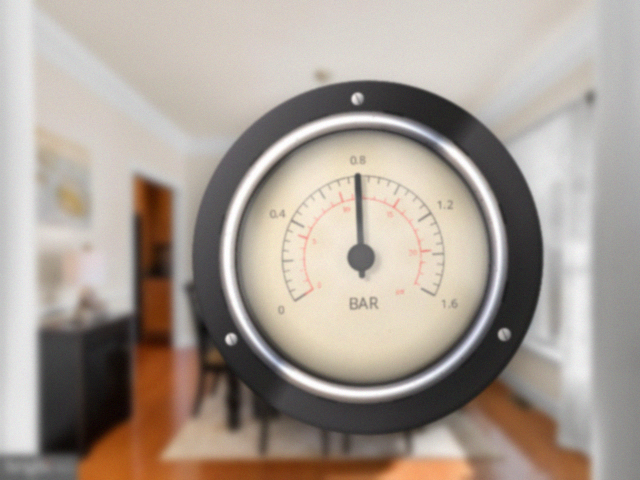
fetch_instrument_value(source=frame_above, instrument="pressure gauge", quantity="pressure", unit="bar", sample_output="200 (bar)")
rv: 0.8 (bar)
